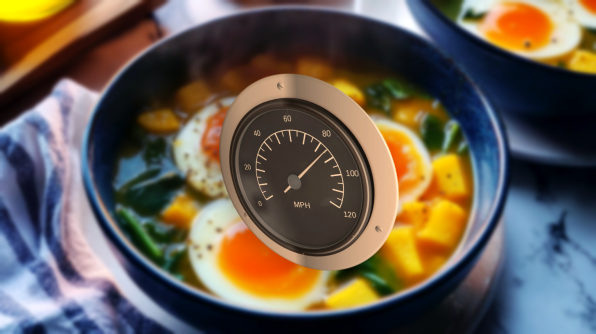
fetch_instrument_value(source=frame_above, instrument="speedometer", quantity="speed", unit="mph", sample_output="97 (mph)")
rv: 85 (mph)
